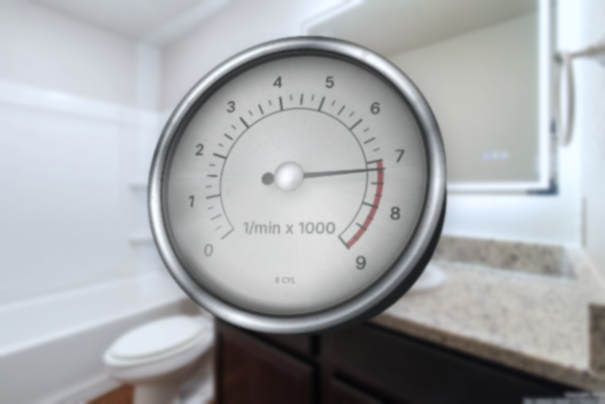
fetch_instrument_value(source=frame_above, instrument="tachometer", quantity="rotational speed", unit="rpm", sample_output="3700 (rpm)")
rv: 7250 (rpm)
